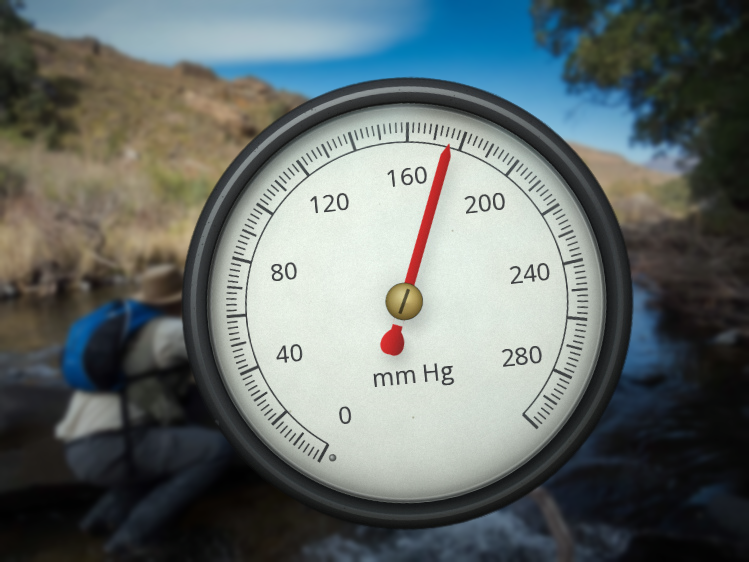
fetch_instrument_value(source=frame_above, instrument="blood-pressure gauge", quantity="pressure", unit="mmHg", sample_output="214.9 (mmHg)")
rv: 176 (mmHg)
